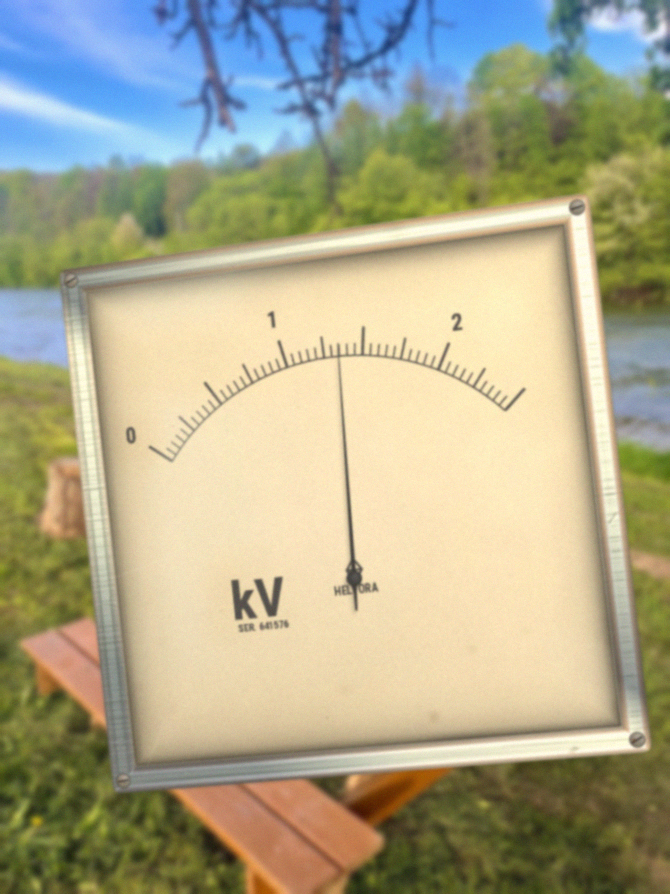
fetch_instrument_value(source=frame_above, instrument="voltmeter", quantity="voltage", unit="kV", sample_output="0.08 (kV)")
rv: 1.35 (kV)
